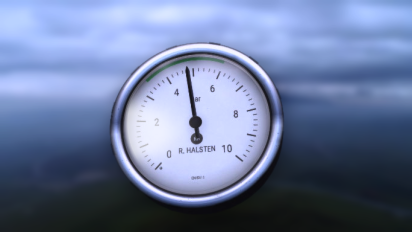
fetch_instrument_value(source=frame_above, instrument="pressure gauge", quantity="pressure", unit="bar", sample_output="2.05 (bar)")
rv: 4.8 (bar)
